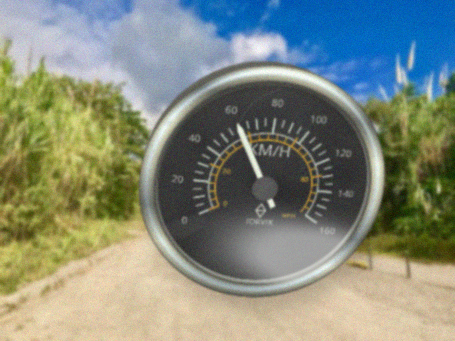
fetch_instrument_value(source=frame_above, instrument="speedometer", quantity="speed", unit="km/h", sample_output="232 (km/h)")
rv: 60 (km/h)
